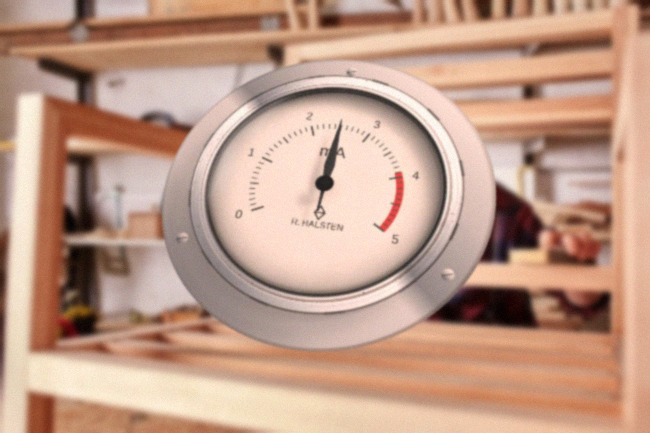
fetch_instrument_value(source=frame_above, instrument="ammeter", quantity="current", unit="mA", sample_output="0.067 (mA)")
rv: 2.5 (mA)
